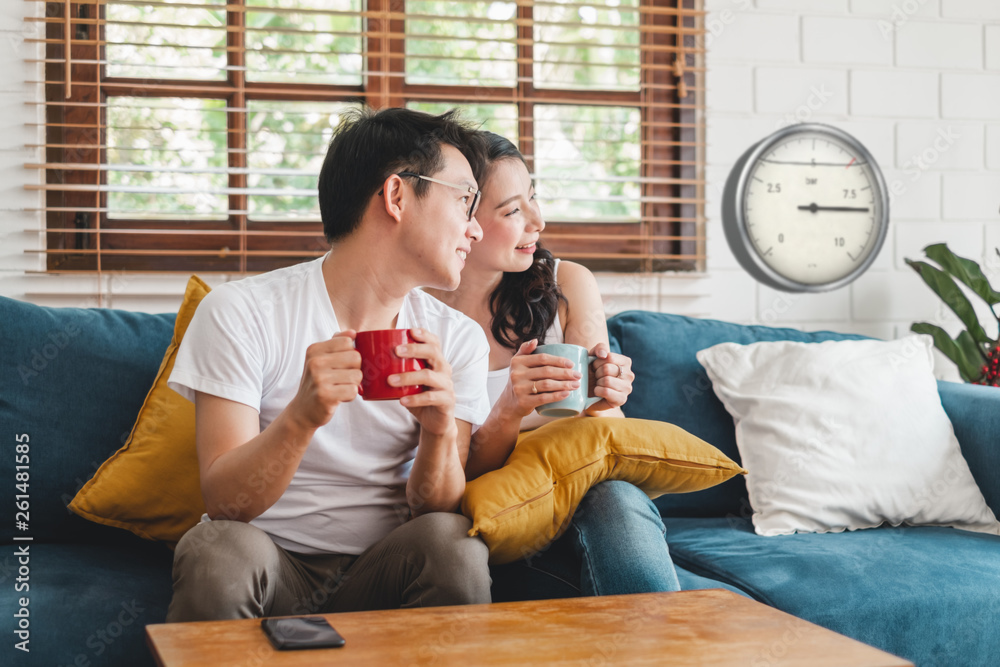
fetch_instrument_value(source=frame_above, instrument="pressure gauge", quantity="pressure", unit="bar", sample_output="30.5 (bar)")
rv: 8.25 (bar)
